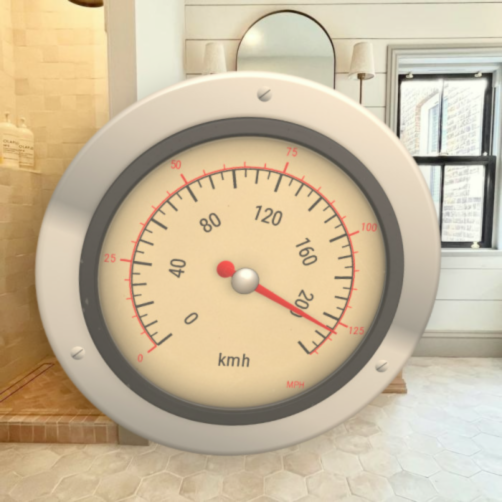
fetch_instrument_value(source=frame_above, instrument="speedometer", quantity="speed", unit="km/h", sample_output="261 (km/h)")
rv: 205 (km/h)
